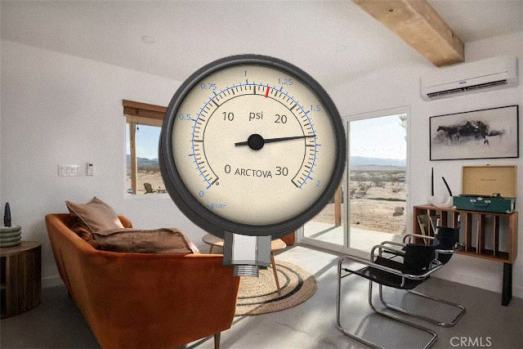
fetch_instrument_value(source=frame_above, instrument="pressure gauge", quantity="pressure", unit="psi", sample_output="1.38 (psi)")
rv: 24 (psi)
